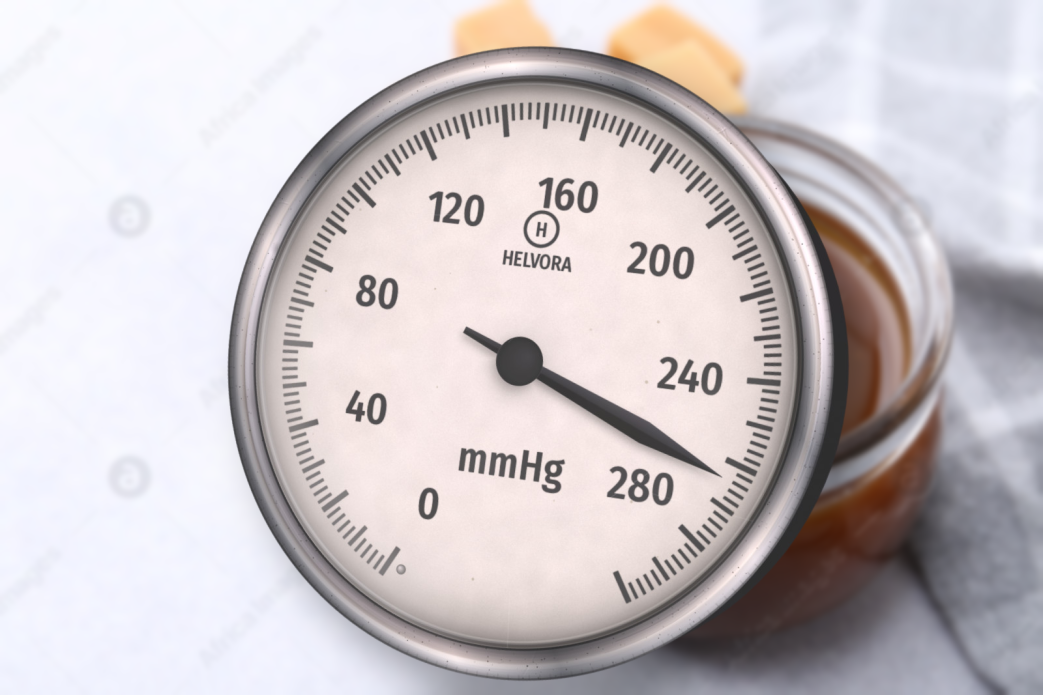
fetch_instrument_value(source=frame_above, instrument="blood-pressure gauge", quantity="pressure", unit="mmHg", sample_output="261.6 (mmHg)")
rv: 264 (mmHg)
